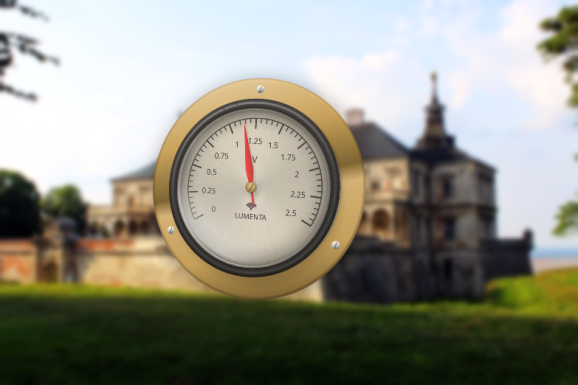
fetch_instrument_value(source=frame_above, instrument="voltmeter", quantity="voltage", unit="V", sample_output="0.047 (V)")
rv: 1.15 (V)
